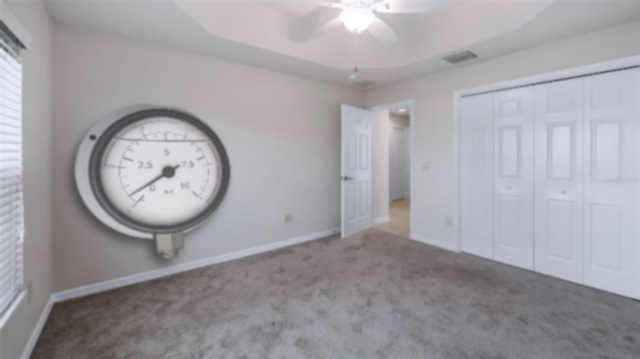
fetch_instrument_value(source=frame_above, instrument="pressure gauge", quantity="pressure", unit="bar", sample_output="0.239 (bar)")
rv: 0.5 (bar)
